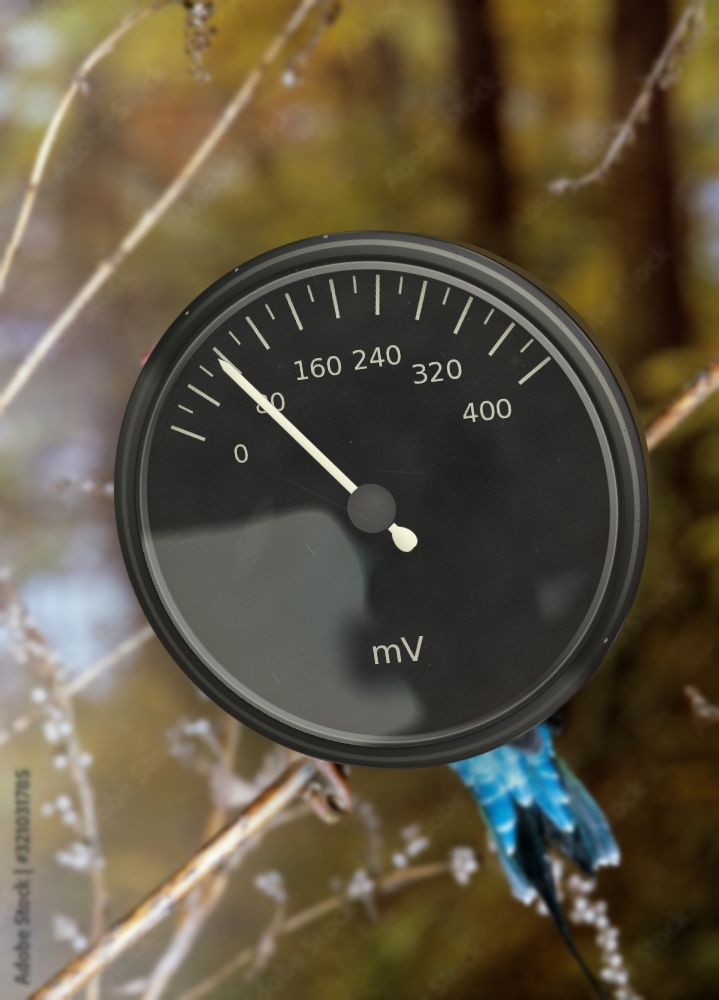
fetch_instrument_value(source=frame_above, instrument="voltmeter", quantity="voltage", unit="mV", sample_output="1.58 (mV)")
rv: 80 (mV)
